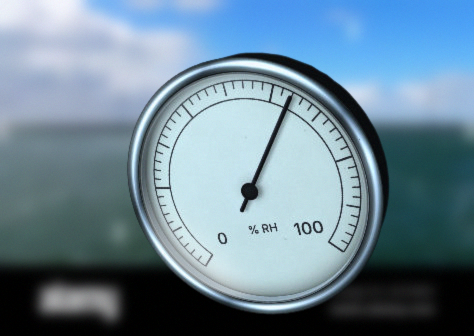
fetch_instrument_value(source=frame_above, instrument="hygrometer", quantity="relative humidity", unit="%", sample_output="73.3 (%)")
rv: 64 (%)
